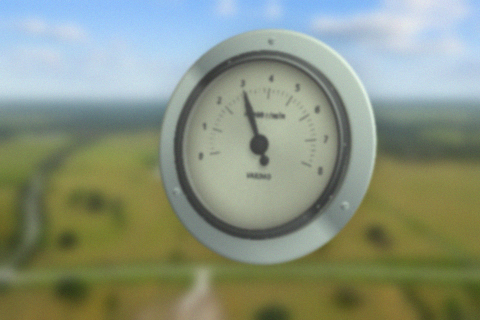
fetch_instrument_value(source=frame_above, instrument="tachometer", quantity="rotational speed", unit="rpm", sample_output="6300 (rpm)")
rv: 3000 (rpm)
